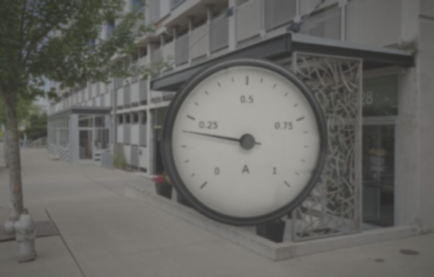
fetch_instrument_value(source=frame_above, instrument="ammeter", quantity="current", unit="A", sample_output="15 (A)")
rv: 0.2 (A)
